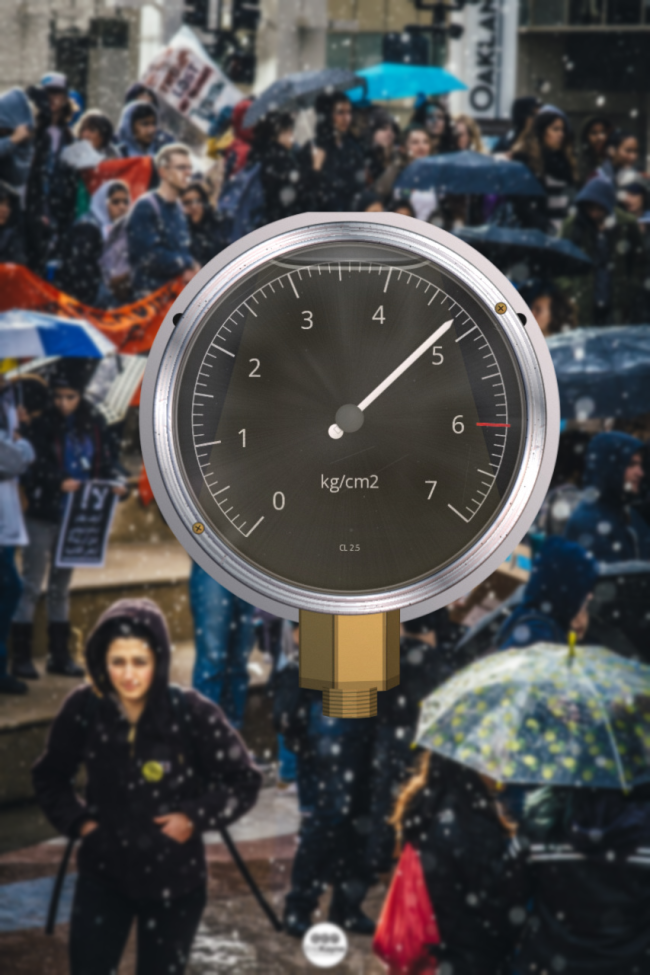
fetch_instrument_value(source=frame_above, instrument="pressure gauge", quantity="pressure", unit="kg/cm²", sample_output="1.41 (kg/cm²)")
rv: 4.8 (kg/cm²)
